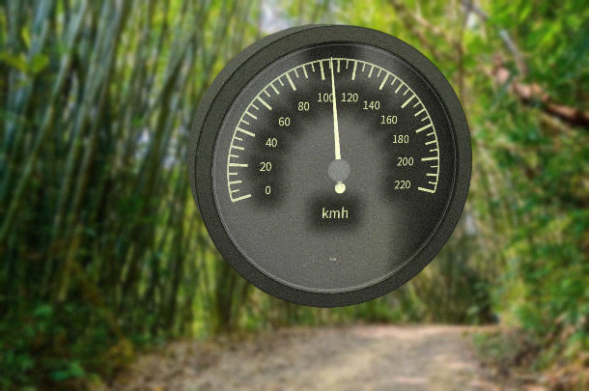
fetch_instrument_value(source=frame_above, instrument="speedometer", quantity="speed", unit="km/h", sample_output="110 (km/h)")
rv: 105 (km/h)
